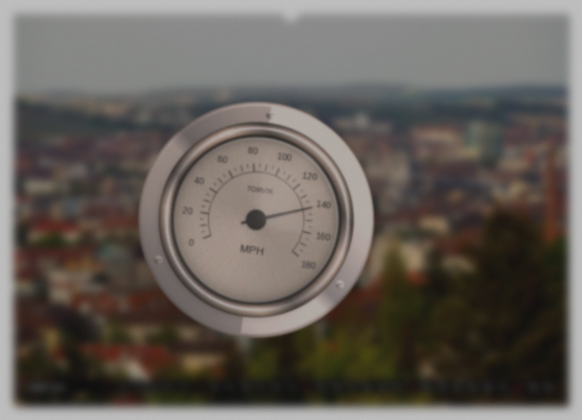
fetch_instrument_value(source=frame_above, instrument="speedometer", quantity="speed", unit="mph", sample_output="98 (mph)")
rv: 140 (mph)
